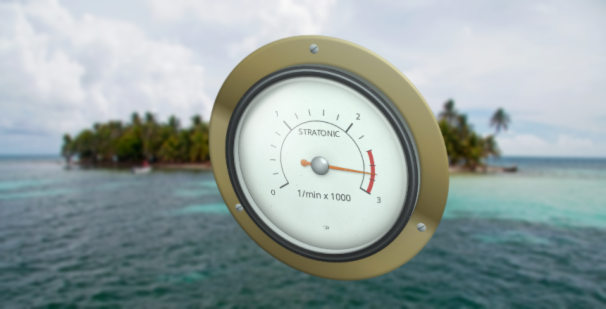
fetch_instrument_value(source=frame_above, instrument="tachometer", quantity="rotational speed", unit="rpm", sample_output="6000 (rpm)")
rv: 2700 (rpm)
